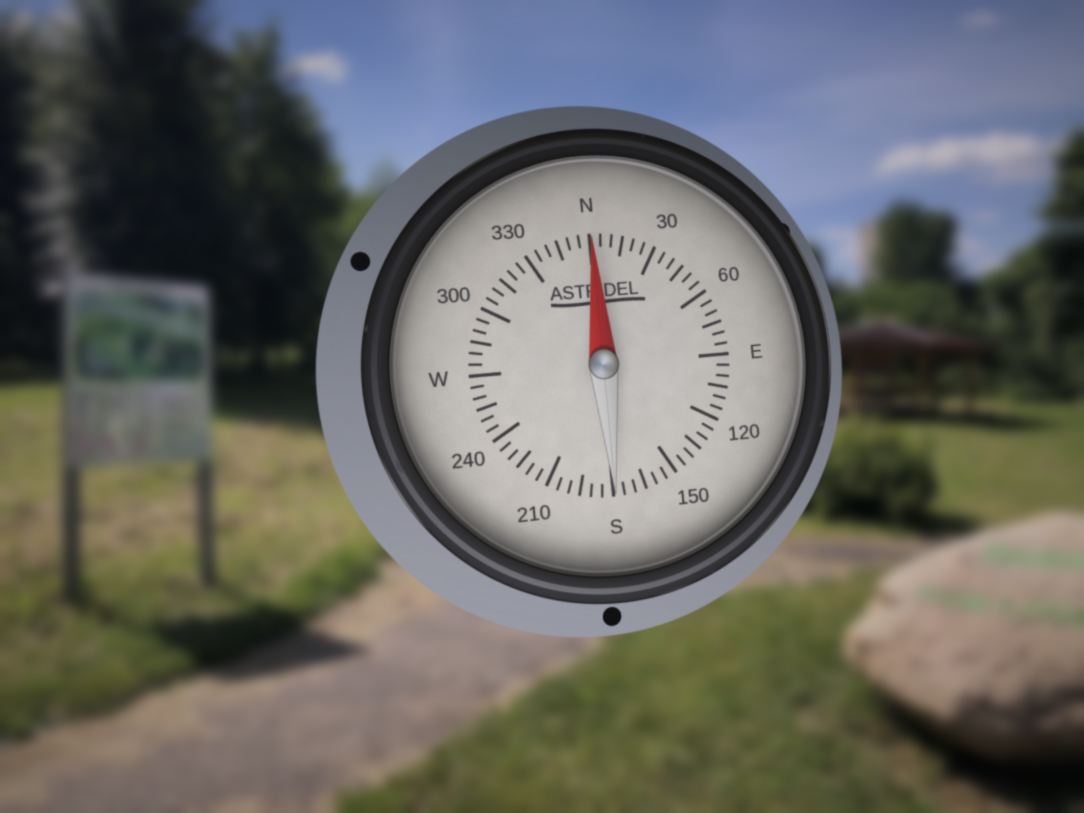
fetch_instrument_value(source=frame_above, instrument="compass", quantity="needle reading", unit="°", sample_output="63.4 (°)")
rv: 0 (°)
